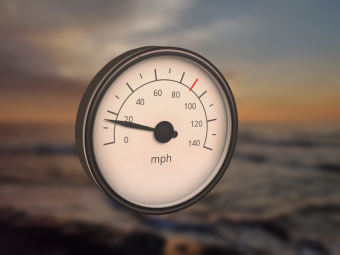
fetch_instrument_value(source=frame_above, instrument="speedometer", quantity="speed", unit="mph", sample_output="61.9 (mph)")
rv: 15 (mph)
